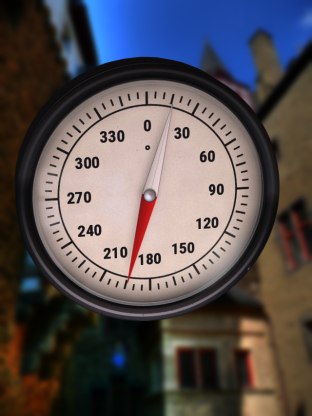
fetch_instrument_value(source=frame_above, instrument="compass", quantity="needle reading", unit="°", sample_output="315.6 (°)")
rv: 195 (°)
